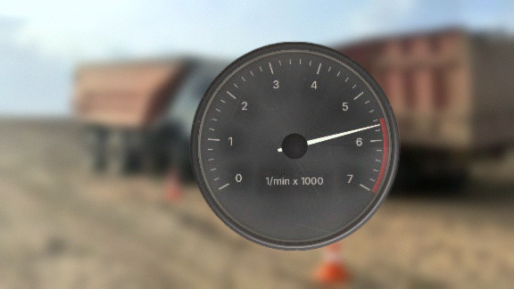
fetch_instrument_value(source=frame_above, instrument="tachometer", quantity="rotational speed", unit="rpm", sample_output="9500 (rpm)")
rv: 5700 (rpm)
